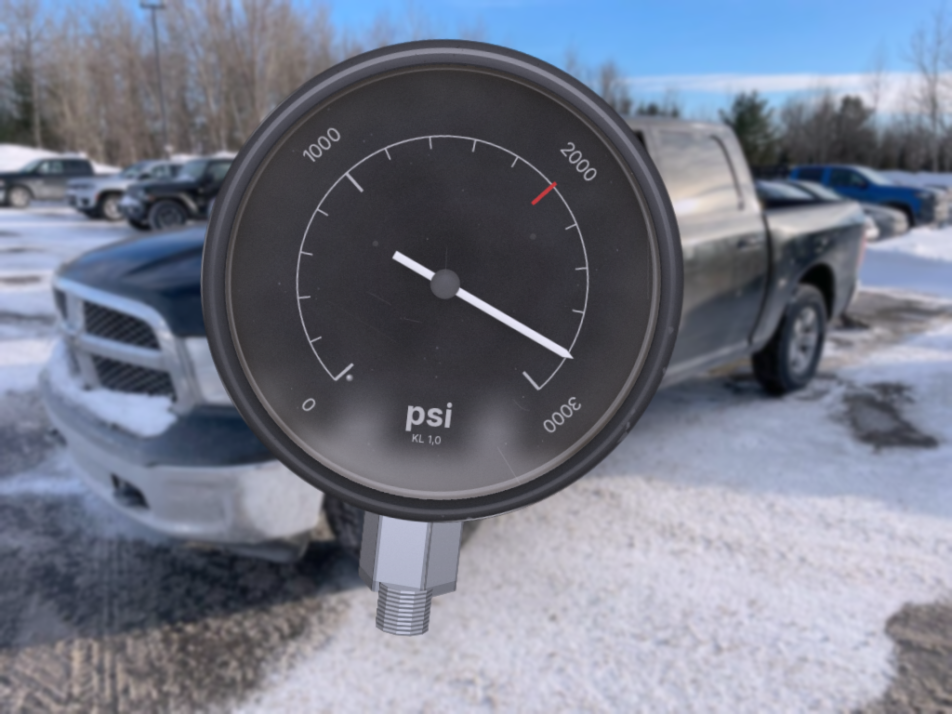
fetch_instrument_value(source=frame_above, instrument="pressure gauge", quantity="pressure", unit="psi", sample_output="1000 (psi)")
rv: 2800 (psi)
